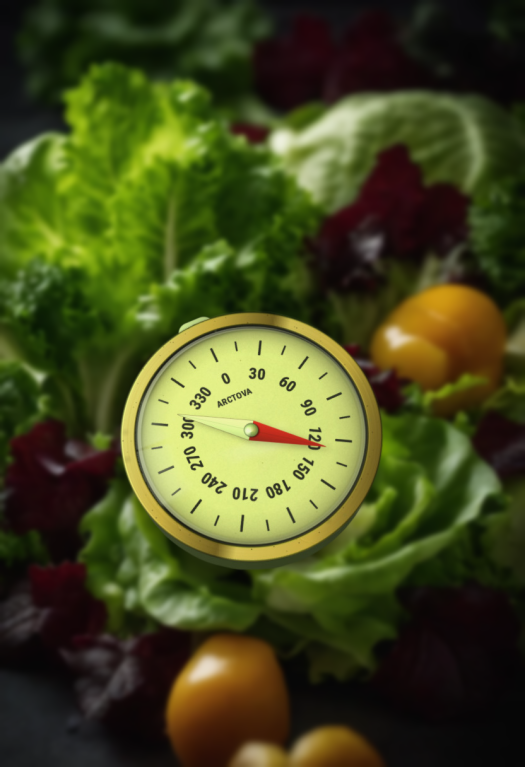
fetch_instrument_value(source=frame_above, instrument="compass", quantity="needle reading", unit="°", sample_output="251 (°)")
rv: 127.5 (°)
